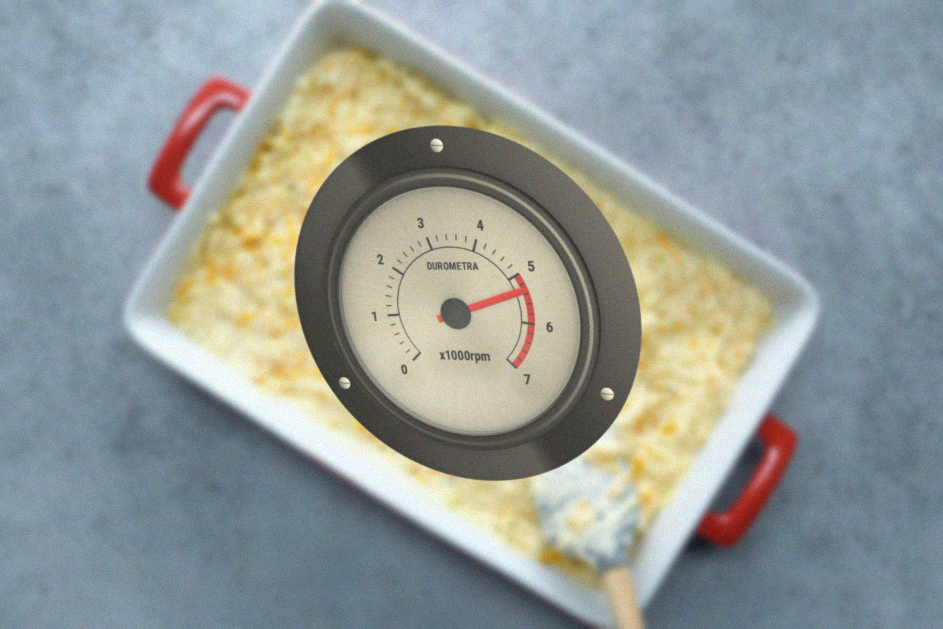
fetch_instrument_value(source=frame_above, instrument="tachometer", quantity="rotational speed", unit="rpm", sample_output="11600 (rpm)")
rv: 5300 (rpm)
